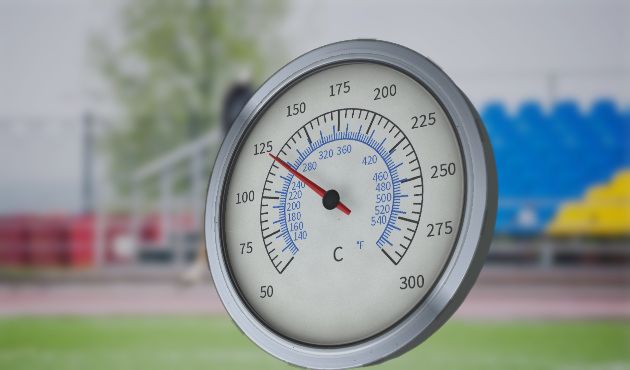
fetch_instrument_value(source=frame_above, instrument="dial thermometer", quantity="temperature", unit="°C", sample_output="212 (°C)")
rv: 125 (°C)
